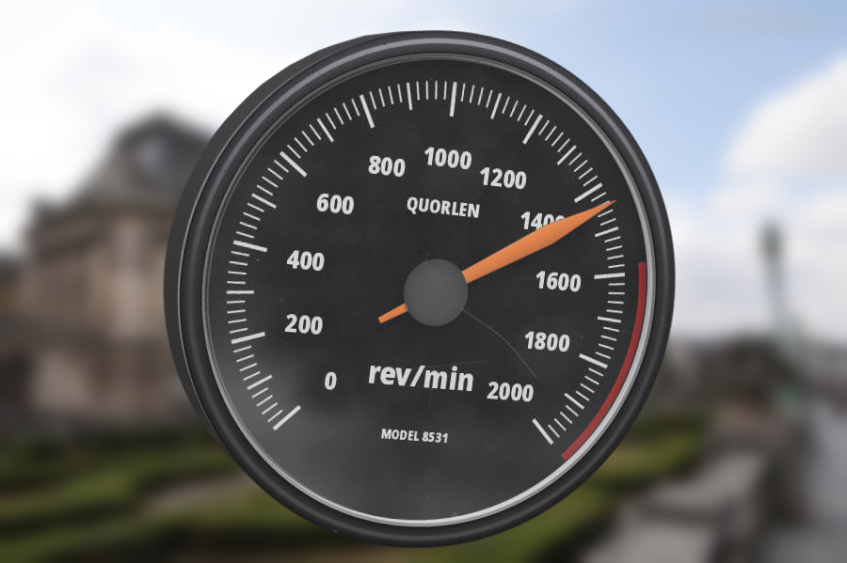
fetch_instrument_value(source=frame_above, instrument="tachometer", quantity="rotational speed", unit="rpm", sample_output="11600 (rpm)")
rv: 1440 (rpm)
